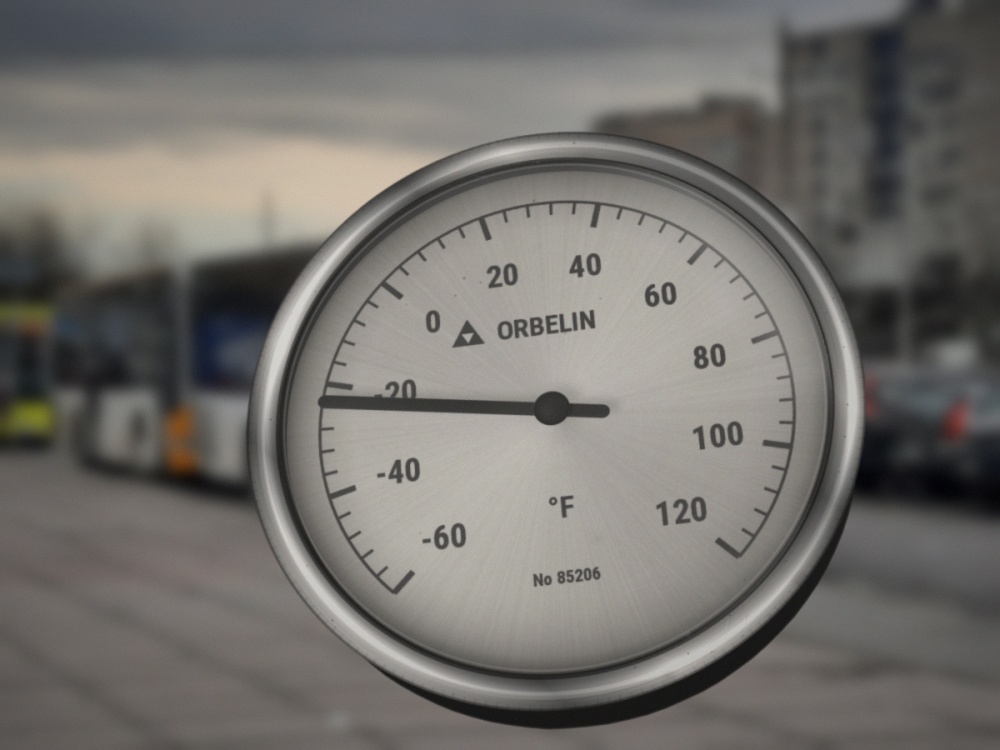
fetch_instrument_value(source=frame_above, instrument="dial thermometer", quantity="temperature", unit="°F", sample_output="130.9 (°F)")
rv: -24 (°F)
